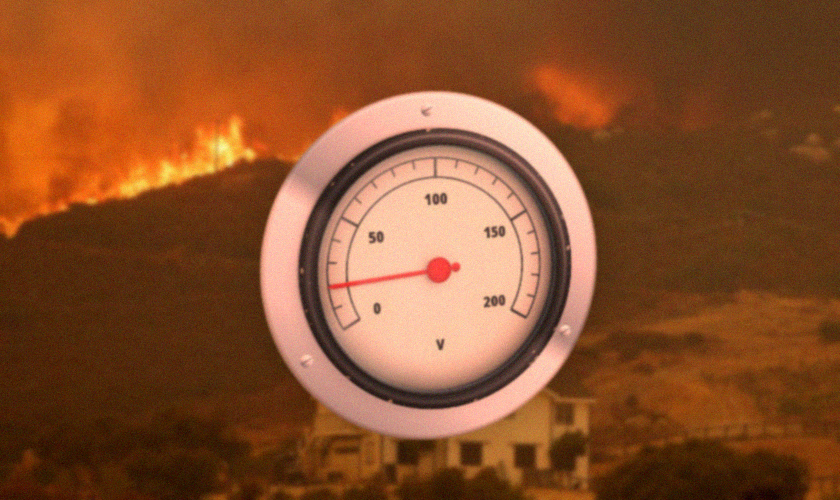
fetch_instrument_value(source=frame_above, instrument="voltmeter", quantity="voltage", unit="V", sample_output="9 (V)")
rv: 20 (V)
